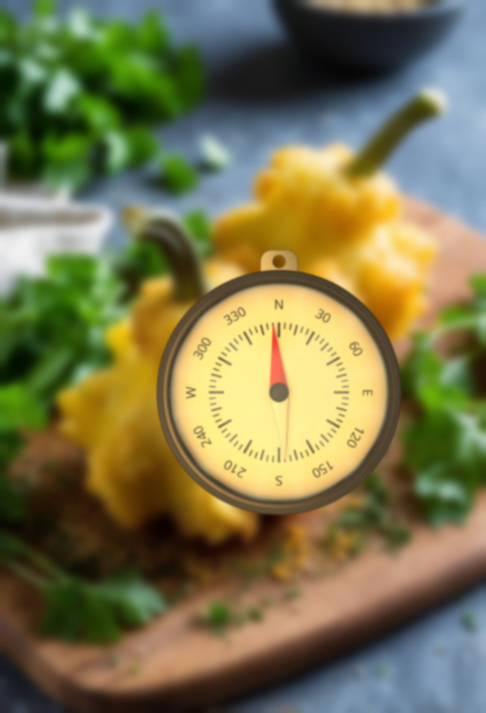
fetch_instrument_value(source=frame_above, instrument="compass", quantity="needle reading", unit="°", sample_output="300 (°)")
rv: 355 (°)
